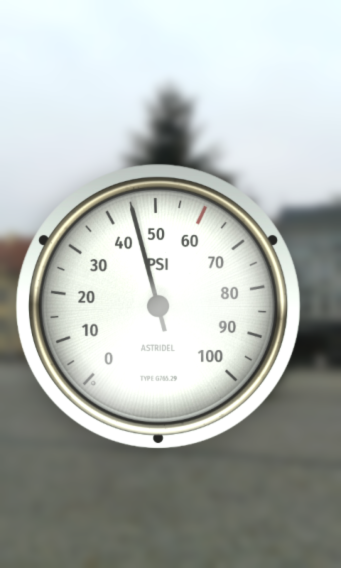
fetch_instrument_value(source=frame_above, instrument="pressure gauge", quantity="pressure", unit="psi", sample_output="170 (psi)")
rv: 45 (psi)
